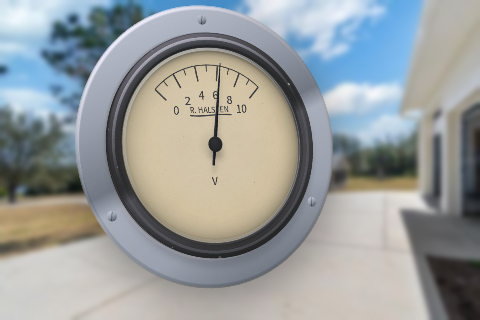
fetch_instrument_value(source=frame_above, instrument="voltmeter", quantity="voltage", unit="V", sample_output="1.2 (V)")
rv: 6 (V)
